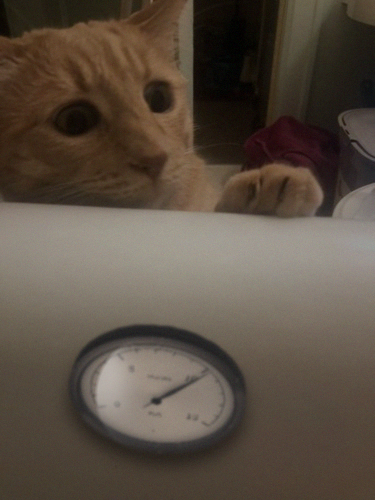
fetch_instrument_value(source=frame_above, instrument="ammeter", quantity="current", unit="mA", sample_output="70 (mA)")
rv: 10 (mA)
